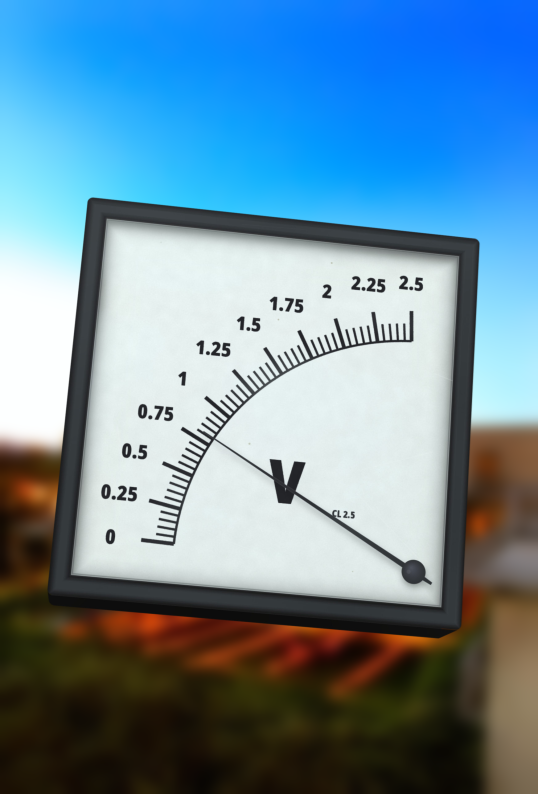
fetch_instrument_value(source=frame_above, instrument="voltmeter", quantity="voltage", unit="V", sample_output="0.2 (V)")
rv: 0.8 (V)
